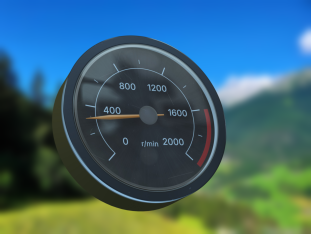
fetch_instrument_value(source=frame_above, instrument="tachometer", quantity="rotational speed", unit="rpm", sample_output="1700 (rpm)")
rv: 300 (rpm)
